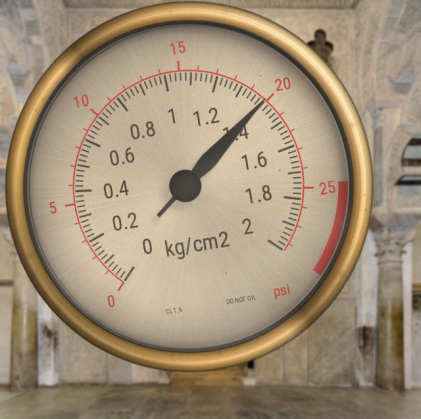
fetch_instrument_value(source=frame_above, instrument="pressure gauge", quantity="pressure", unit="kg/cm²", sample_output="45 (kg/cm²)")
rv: 1.4 (kg/cm²)
